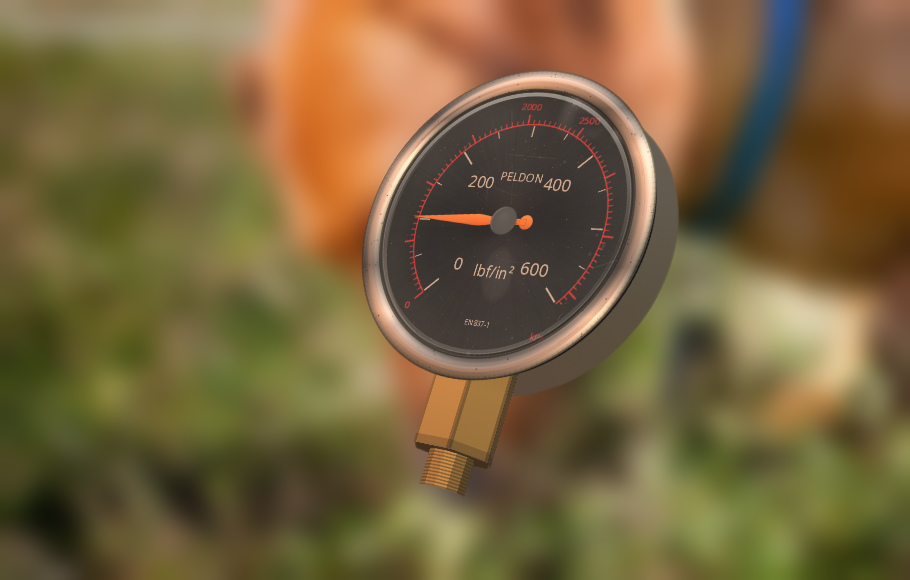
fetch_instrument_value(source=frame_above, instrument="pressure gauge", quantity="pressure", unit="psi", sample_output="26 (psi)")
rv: 100 (psi)
